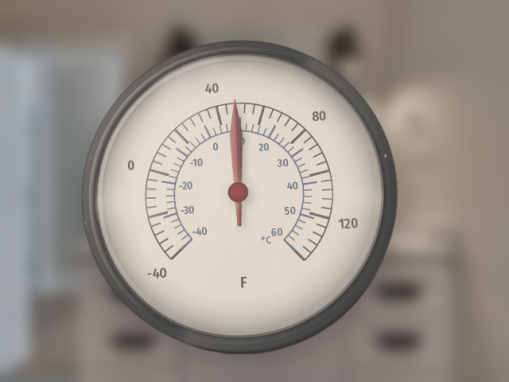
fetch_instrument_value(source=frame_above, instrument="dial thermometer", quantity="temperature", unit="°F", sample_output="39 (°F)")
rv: 48 (°F)
